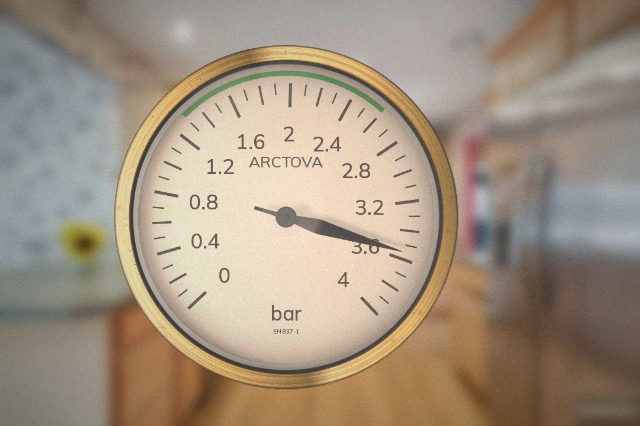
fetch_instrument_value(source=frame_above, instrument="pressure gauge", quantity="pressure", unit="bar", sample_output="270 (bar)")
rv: 3.55 (bar)
